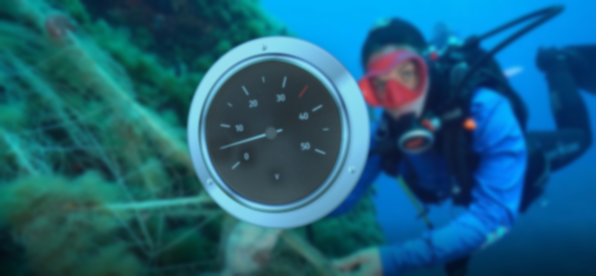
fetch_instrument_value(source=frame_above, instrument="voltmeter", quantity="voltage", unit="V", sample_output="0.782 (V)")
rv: 5 (V)
